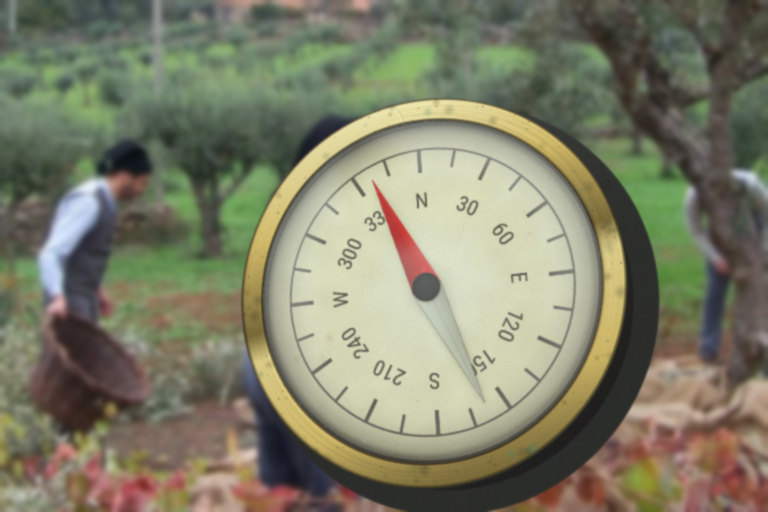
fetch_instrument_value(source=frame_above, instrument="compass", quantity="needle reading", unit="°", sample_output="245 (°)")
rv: 337.5 (°)
